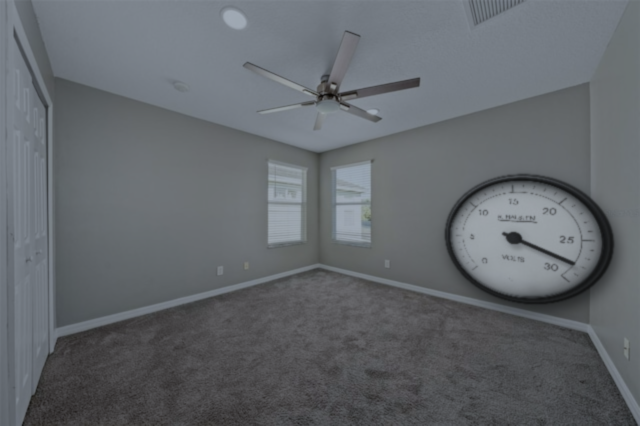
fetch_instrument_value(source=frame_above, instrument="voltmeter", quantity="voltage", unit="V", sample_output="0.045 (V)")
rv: 28 (V)
